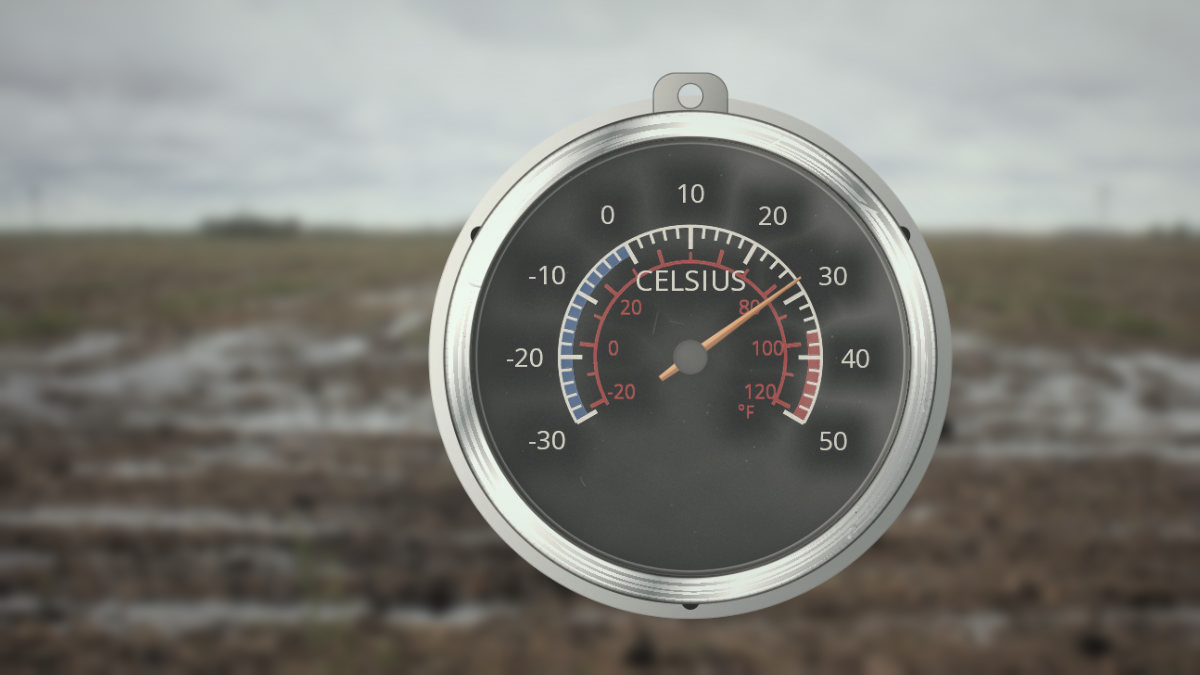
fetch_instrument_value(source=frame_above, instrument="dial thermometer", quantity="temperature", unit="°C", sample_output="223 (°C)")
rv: 28 (°C)
